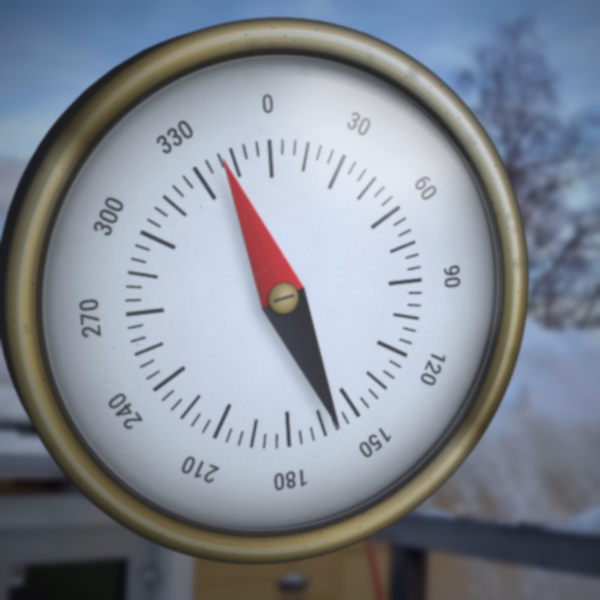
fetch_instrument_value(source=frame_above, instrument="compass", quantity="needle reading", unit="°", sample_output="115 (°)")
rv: 340 (°)
